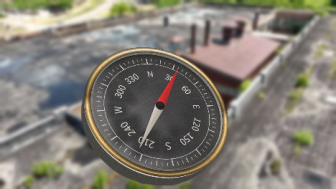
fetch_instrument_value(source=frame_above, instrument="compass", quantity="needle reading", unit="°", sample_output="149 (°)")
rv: 35 (°)
